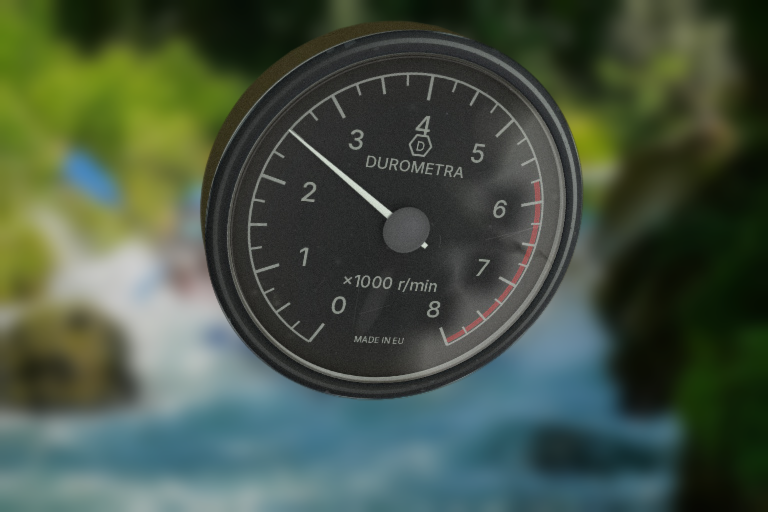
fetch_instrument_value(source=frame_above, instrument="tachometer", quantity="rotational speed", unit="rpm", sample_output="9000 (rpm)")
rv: 2500 (rpm)
